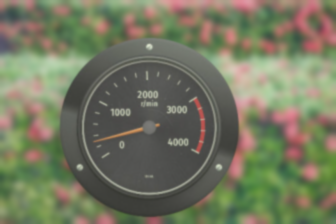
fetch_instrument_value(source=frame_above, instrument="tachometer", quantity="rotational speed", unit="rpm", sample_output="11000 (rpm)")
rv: 300 (rpm)
